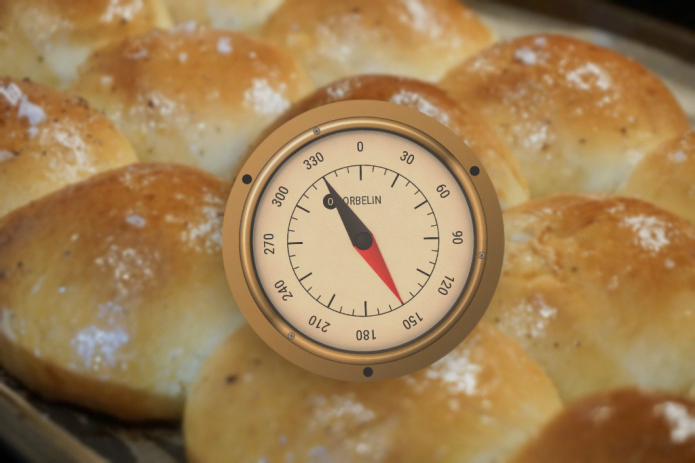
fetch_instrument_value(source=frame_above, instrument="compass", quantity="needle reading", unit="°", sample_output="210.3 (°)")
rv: 150 (°)
